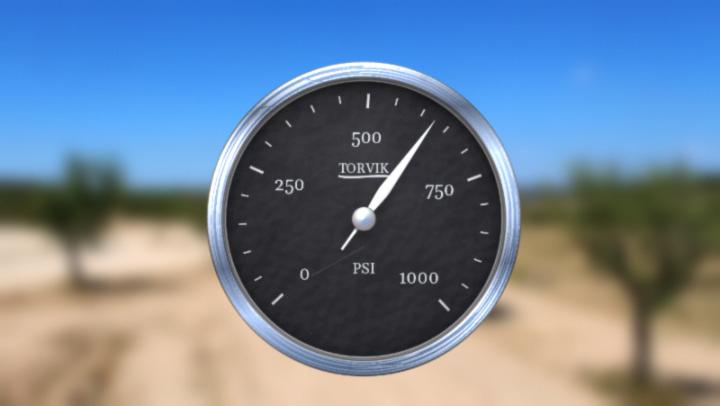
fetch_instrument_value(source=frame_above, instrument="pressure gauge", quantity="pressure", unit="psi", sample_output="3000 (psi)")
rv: 625 (psi)
